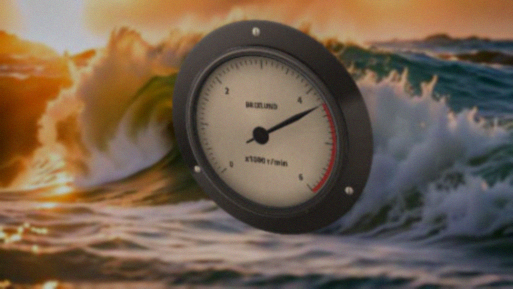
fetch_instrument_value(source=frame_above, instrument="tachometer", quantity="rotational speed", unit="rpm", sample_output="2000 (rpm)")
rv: 4300 (rpm)
